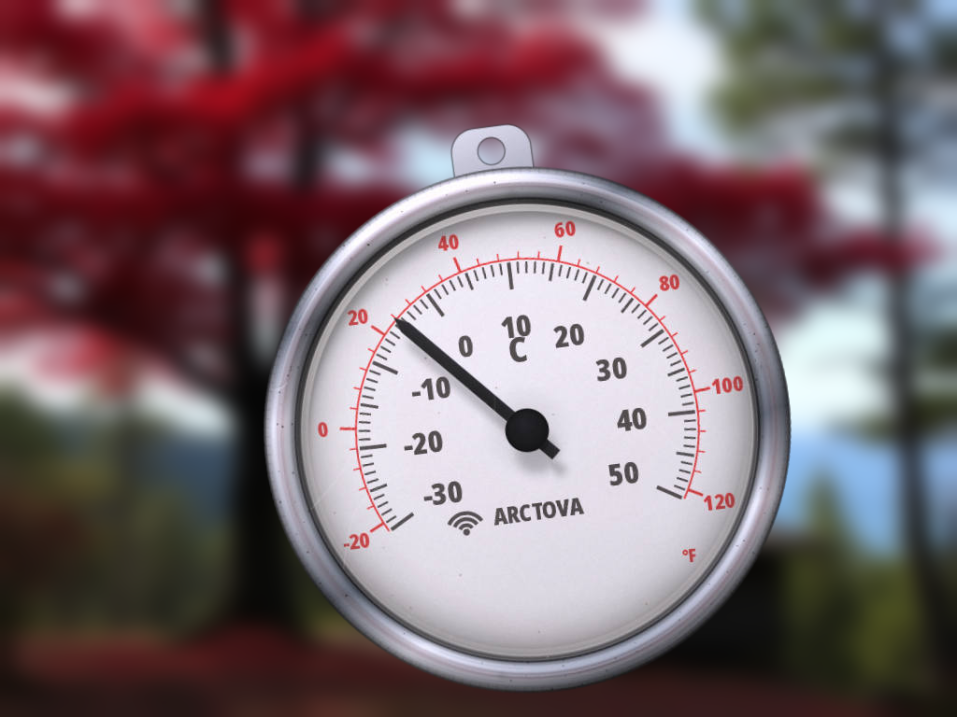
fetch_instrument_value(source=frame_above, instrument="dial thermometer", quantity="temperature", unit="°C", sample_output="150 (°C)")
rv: -4.5 (°C)
